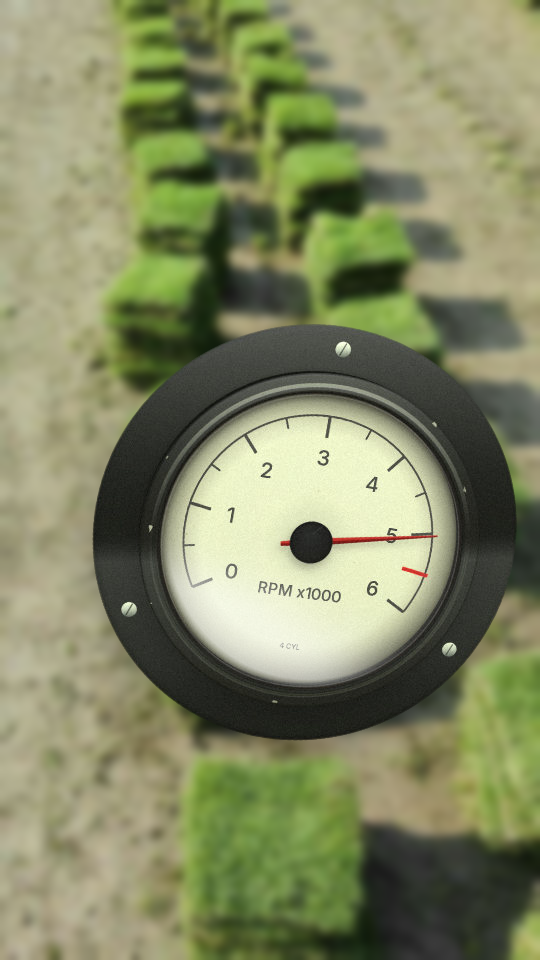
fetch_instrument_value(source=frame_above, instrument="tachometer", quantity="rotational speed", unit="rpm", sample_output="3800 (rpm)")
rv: 5000 (rpm)
